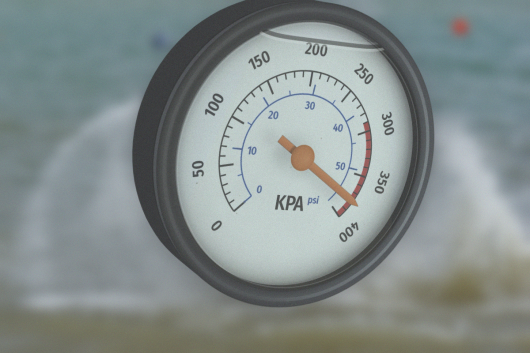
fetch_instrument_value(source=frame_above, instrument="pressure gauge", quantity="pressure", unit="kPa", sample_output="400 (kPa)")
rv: 380 (kPa)
